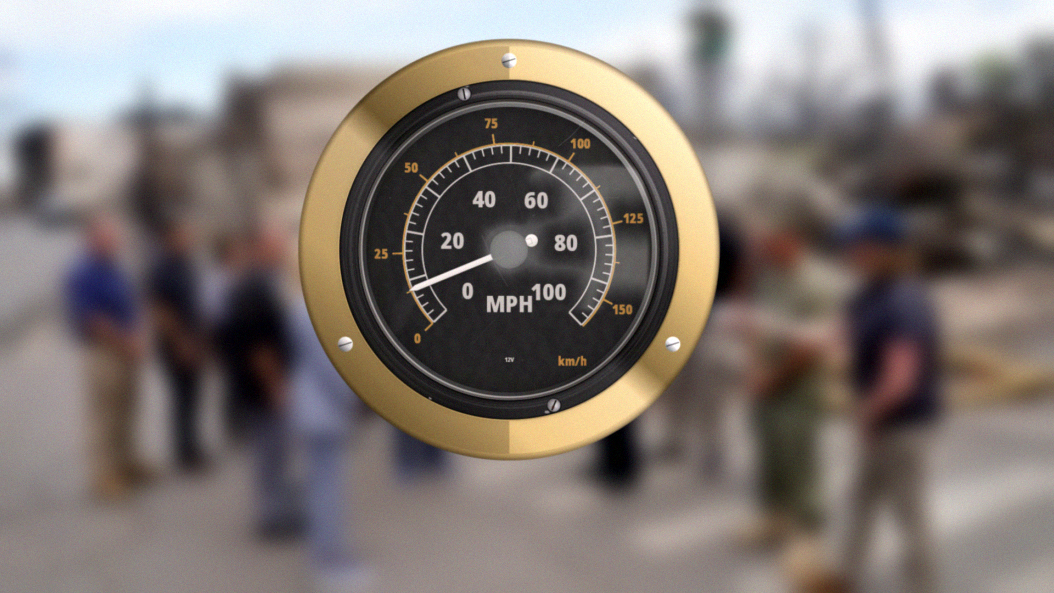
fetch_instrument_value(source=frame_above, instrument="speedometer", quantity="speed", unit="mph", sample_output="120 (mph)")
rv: 8 (mph)
